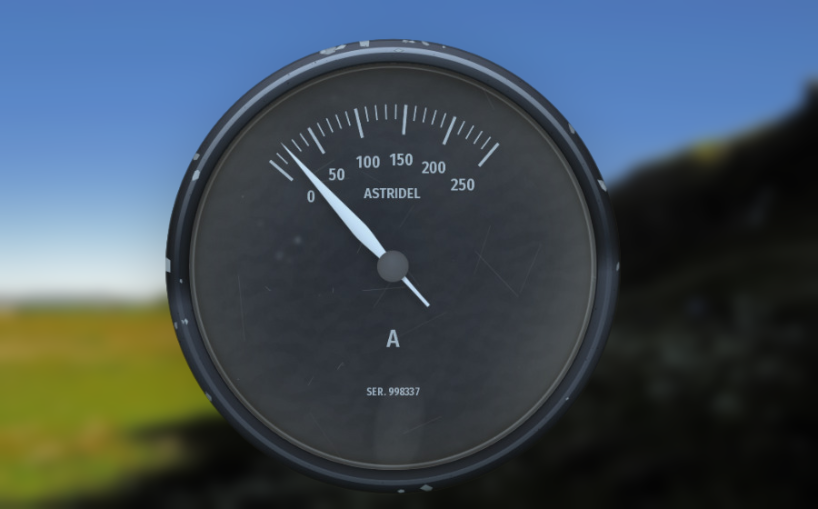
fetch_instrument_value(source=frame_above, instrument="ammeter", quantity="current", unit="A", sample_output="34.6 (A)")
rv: 20 (A)
